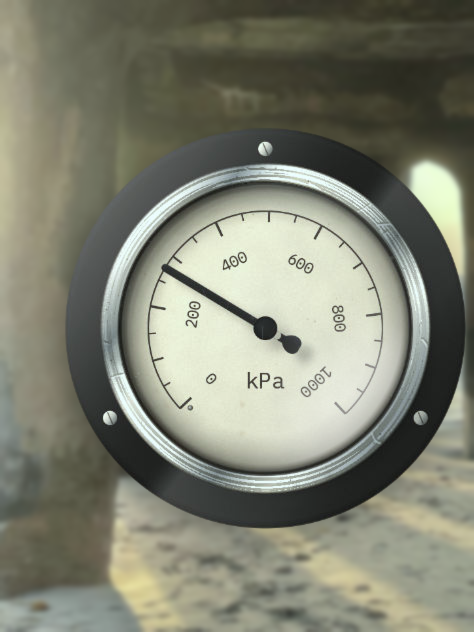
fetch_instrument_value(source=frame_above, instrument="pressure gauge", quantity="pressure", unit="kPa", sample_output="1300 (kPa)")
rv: 275 (kPa)
